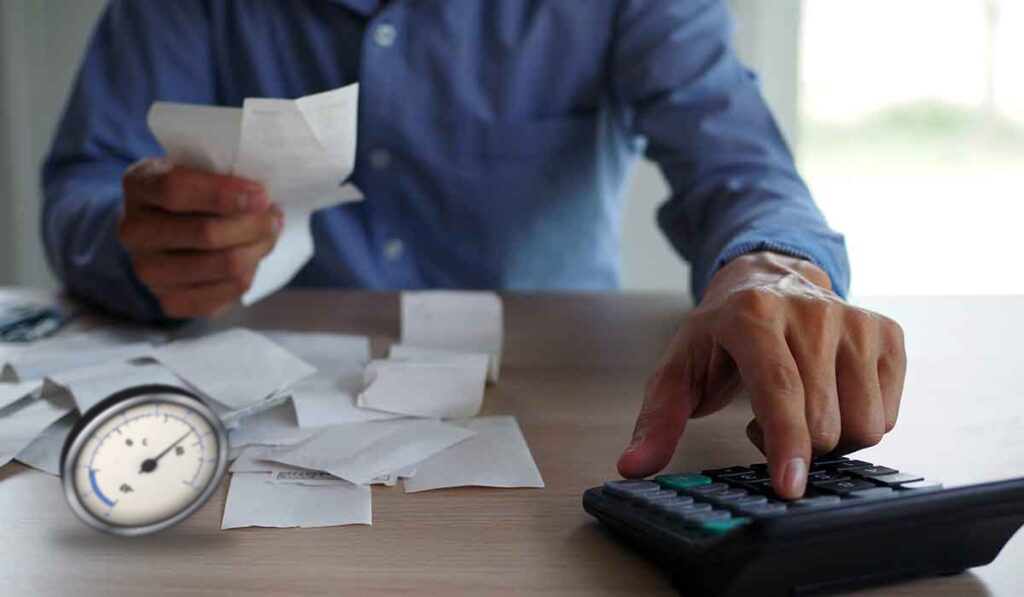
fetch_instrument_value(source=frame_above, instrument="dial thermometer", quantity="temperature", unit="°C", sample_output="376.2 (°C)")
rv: 32 (°C)
